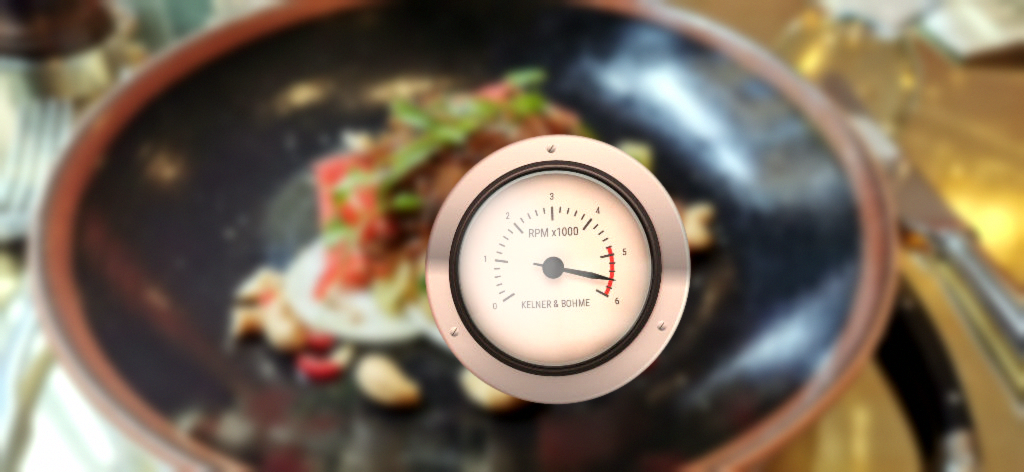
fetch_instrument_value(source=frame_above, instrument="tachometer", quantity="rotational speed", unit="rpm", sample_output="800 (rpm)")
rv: 5600 (rpm)
